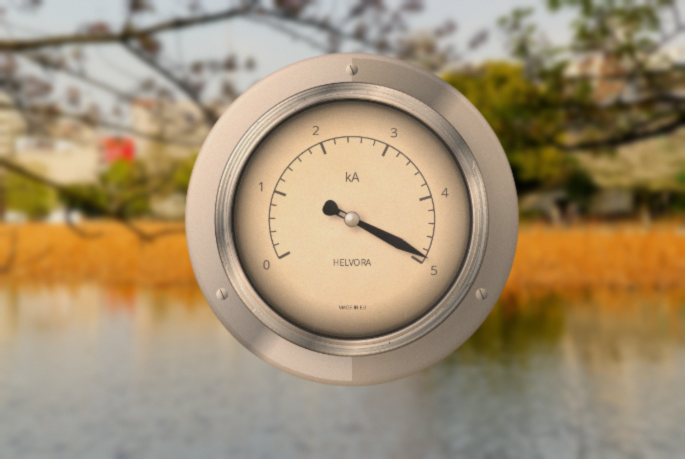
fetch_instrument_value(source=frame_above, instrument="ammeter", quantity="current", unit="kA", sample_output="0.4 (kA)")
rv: 4.9 (kA)
